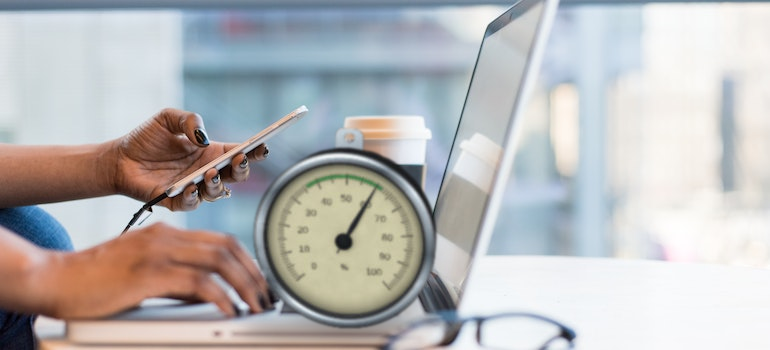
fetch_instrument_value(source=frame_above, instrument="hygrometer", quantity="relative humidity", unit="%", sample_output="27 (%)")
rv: 60 (%)
